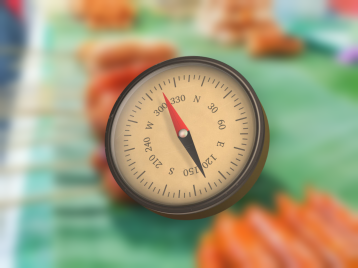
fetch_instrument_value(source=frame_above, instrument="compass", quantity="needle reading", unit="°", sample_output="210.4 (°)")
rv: 315 (°)
